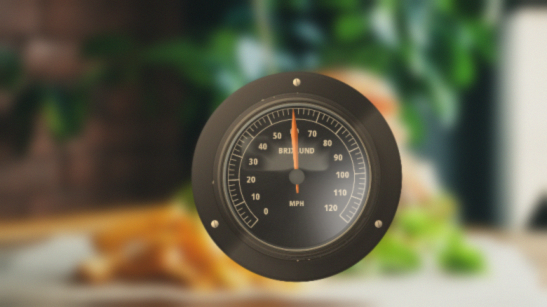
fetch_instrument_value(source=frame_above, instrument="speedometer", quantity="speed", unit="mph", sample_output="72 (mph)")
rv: 60 (mph)
